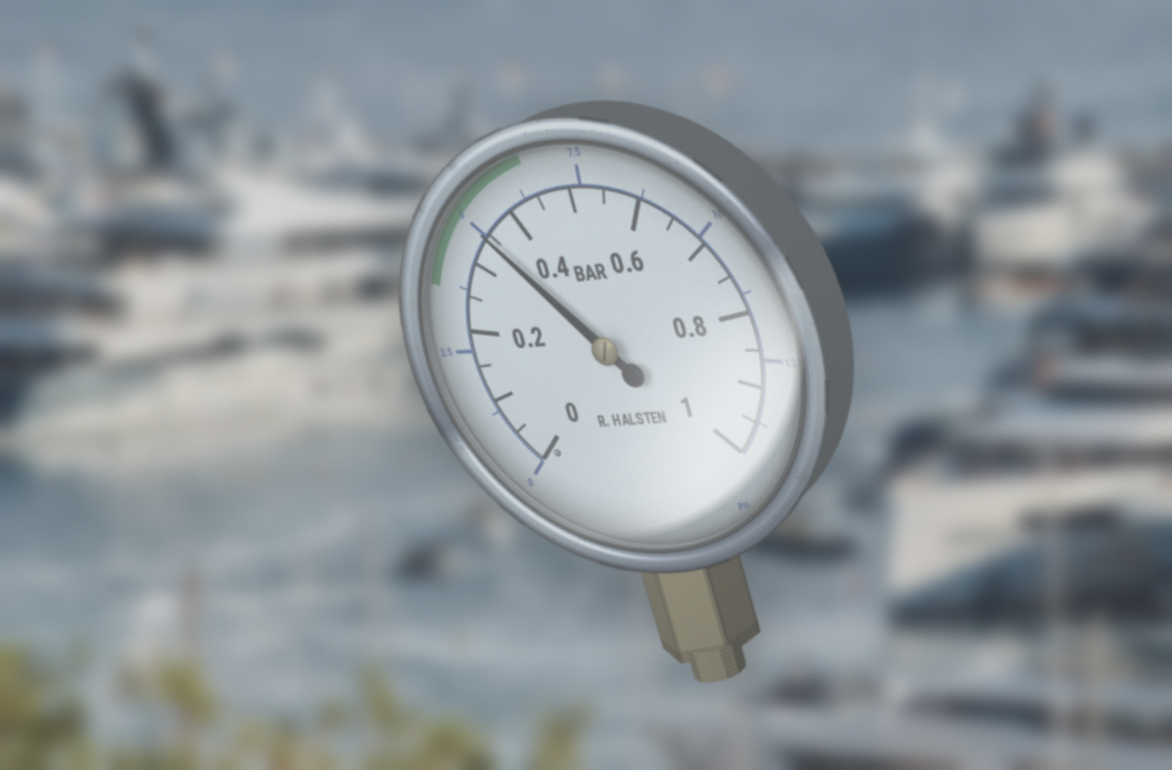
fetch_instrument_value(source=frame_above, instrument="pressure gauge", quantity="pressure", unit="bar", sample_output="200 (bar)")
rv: 0.35 (bar)
